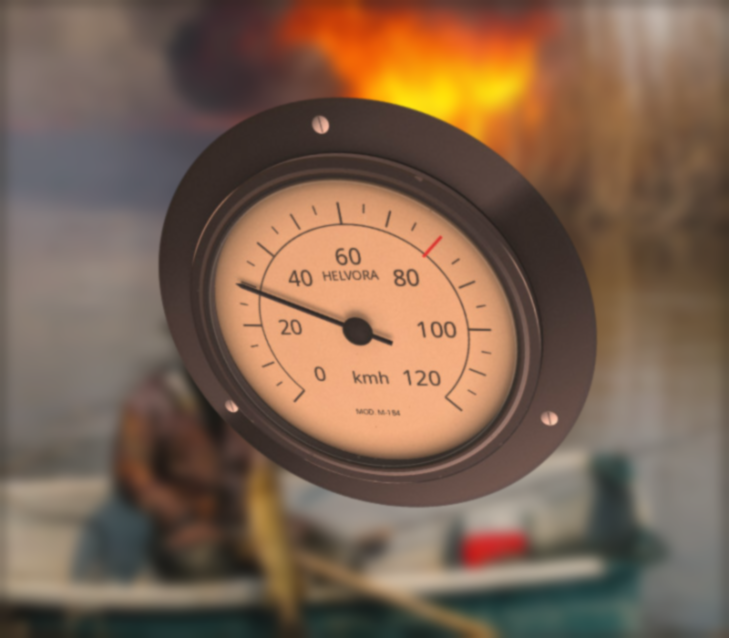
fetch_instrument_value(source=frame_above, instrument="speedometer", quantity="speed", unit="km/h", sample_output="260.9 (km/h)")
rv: 30 (km/h)
